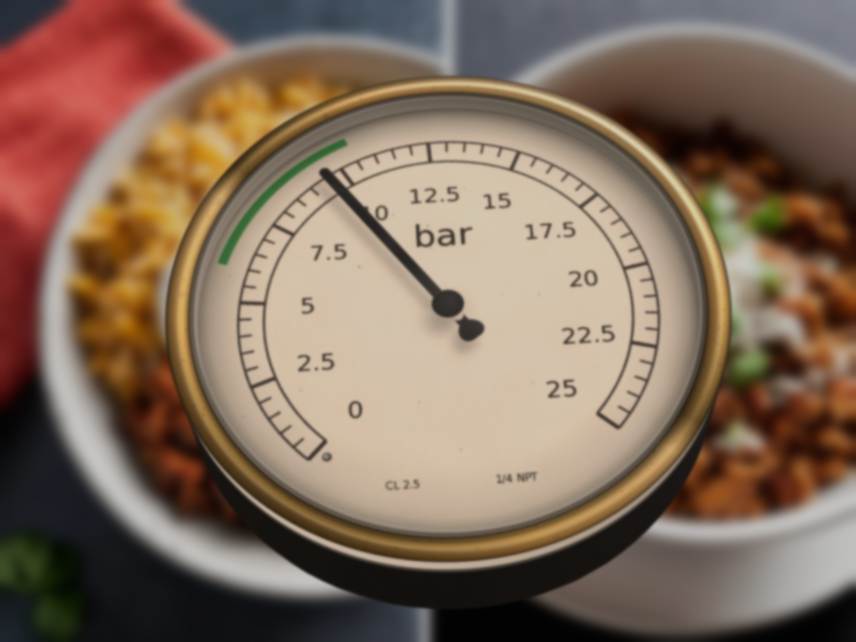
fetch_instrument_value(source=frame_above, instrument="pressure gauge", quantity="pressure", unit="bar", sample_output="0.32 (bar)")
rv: 9.5 (bar)
